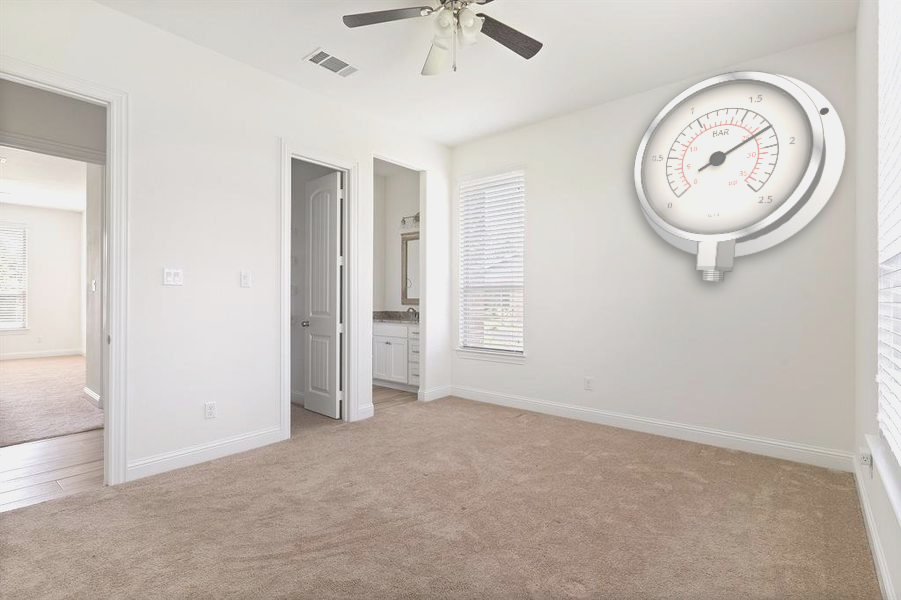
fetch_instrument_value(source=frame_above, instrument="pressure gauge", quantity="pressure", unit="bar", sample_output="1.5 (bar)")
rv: 1.8 (bar)
